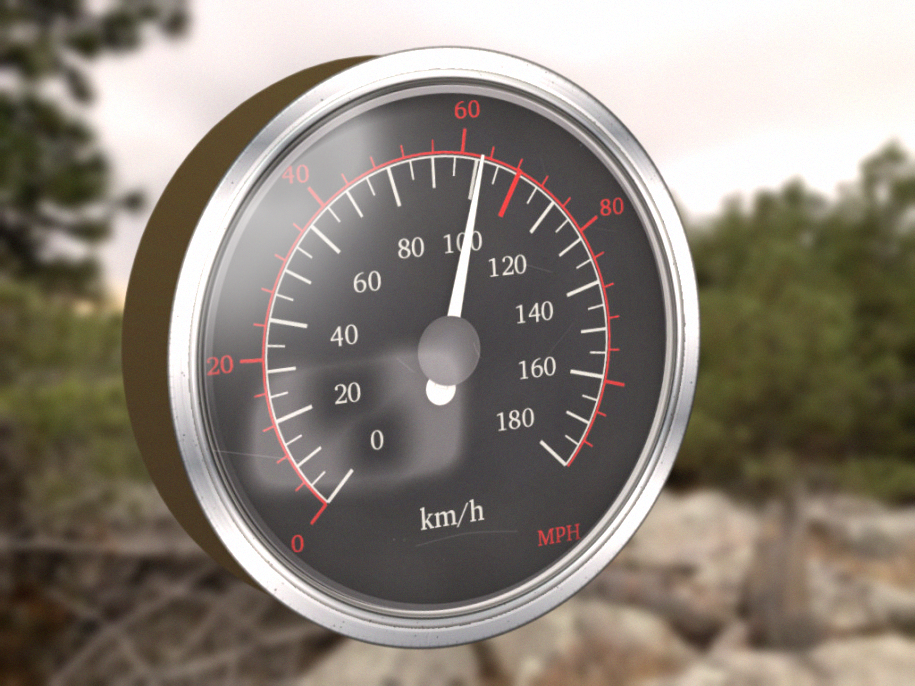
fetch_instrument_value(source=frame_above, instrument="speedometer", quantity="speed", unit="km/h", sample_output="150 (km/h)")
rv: 100 (km/h)
